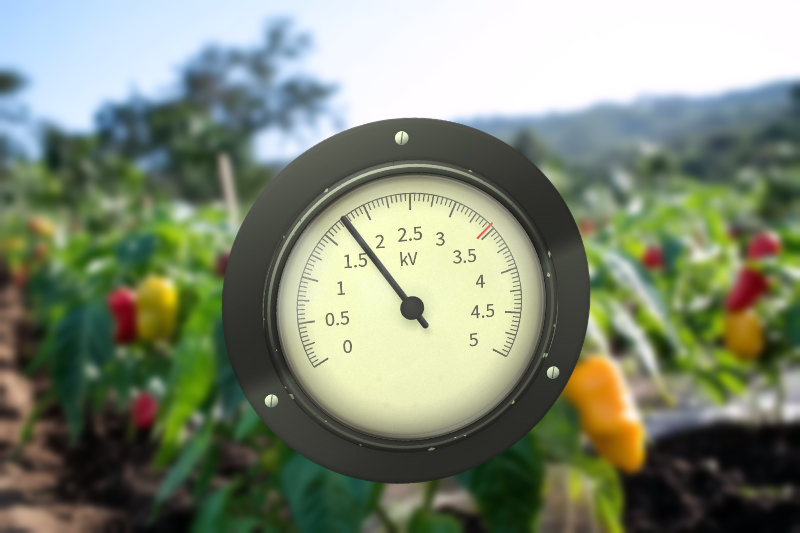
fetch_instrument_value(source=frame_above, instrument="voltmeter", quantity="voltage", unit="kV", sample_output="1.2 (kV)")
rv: 1.75 (kV)
